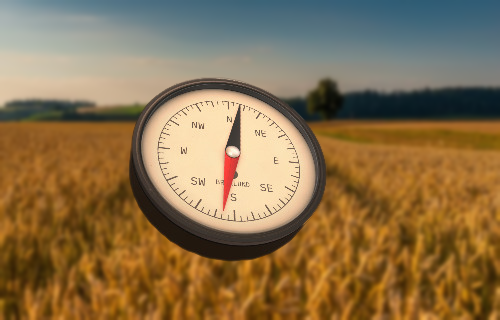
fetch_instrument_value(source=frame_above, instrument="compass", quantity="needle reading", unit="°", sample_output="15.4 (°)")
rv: 190 (°)
